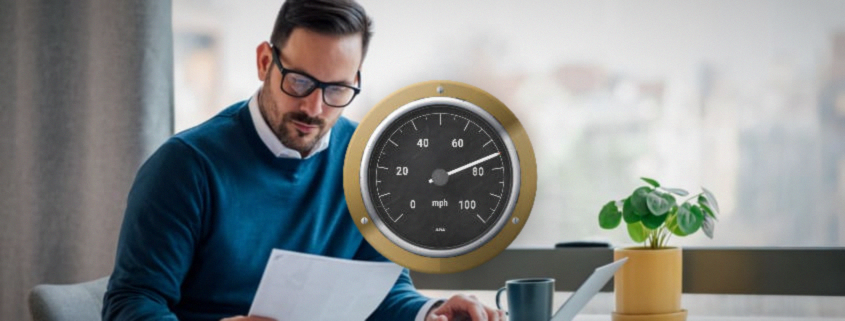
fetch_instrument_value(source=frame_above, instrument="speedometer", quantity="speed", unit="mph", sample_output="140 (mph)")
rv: 75 (mph)
